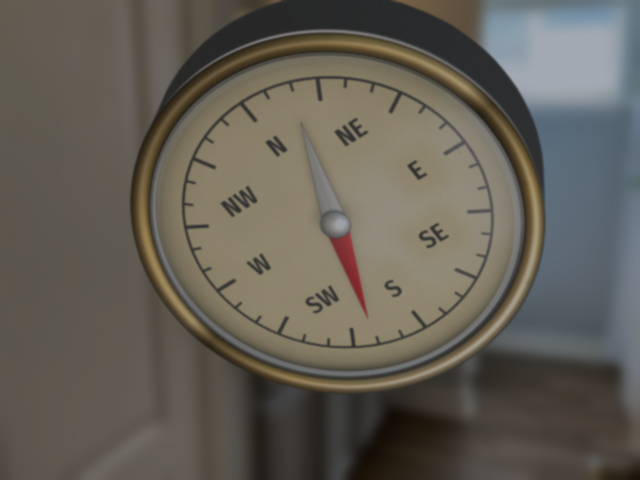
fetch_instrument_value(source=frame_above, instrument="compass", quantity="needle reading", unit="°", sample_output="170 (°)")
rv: 200 (°)
